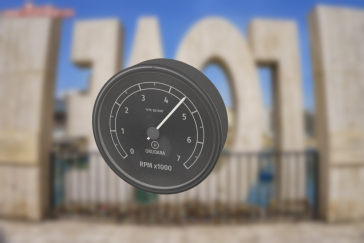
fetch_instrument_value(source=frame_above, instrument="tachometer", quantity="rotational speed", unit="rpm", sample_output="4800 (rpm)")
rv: 4500 (rpm)
